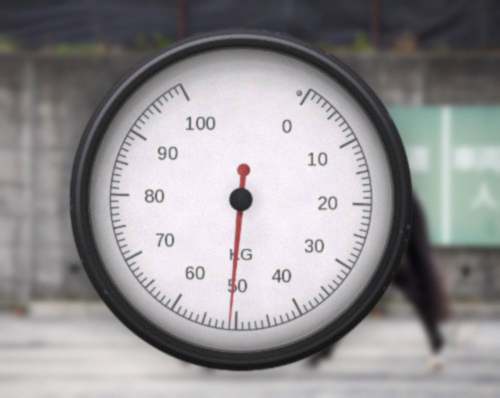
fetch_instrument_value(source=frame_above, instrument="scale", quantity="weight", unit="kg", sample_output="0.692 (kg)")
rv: 51 (kg)
